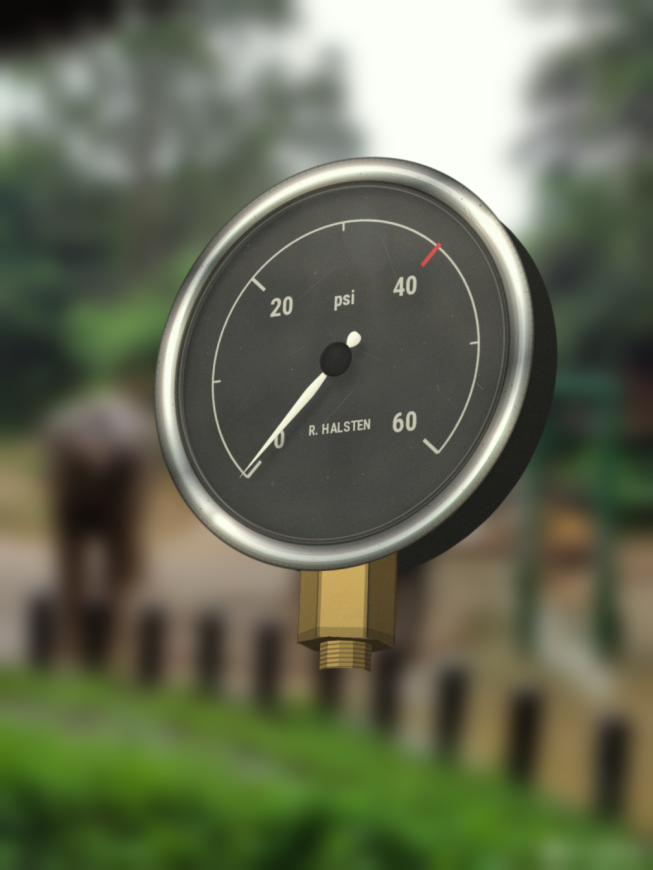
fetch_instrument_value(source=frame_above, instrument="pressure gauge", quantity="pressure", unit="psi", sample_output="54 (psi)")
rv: 0 (psi)
